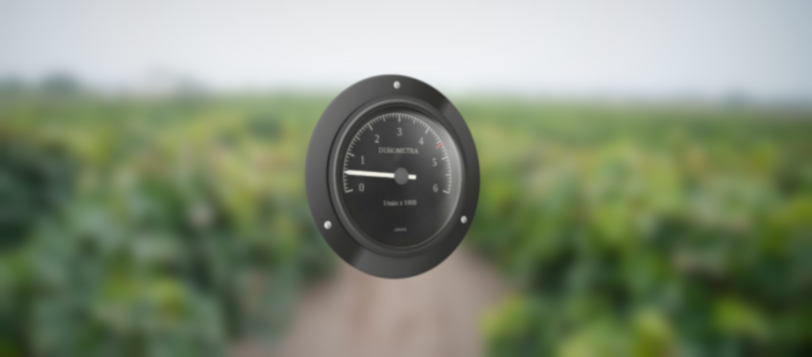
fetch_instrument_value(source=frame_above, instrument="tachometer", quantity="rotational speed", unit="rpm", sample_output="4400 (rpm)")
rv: 500 (rpm)
